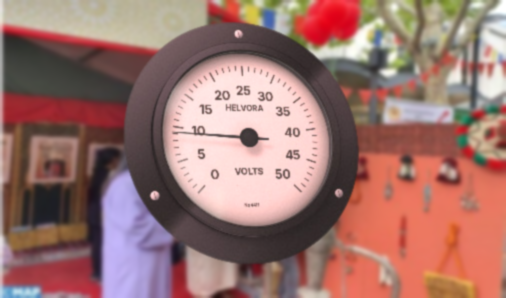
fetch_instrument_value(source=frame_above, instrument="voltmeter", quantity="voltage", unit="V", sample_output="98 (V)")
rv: 9 (V)
